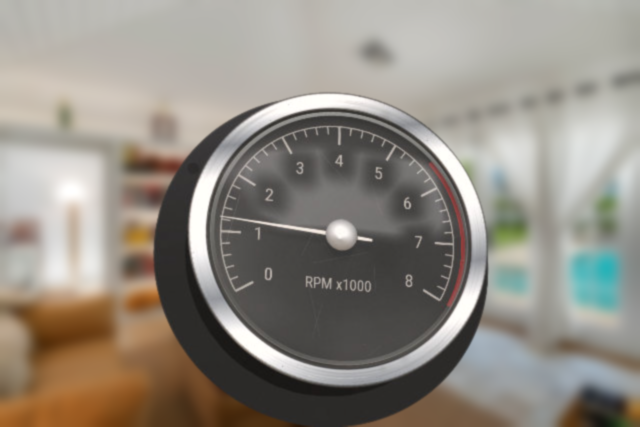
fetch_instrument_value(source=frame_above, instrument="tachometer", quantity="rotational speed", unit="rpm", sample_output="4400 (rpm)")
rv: 1200 (rpm)
